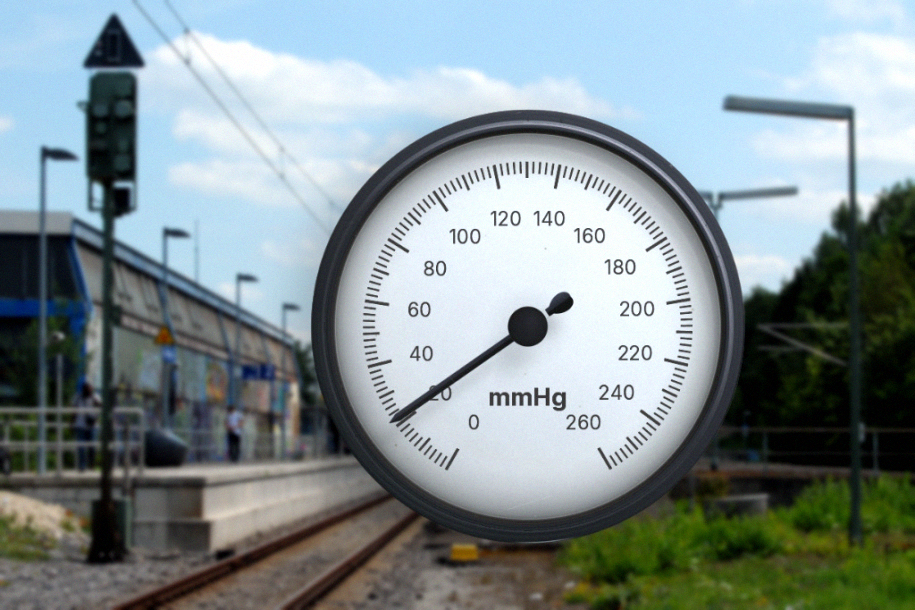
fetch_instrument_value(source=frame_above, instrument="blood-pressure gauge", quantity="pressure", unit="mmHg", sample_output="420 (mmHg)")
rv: 22 (mmHg)
